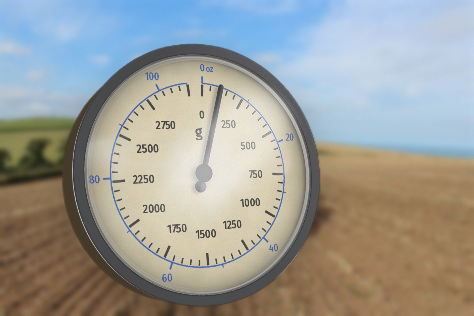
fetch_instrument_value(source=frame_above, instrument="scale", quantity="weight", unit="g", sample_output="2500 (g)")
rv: 100 (g)
